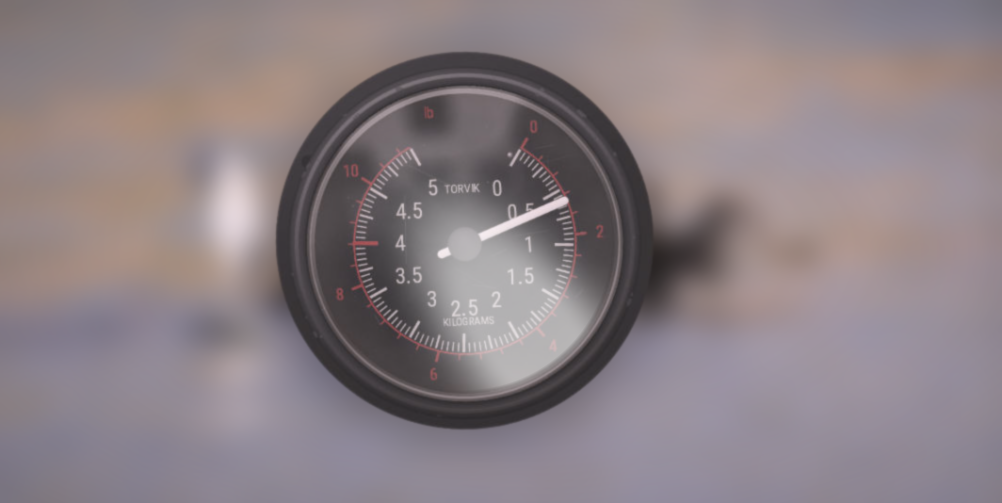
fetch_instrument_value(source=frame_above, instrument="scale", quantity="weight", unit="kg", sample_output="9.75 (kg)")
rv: 0.6 (kg)
